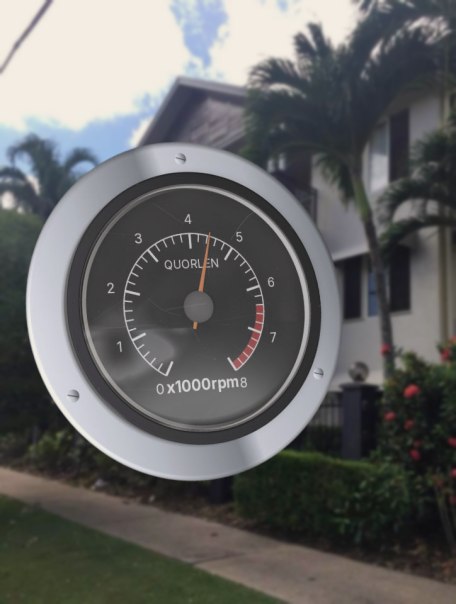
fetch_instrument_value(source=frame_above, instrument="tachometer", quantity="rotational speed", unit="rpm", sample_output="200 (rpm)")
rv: 4400 (rpm)
